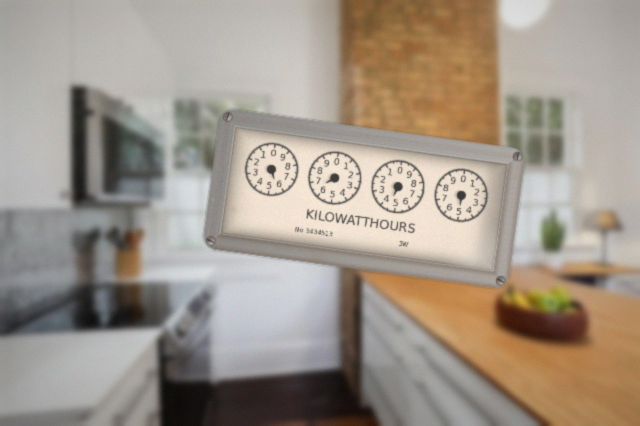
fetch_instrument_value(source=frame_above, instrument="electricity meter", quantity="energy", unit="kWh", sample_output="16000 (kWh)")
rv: 5645 (kWh)
